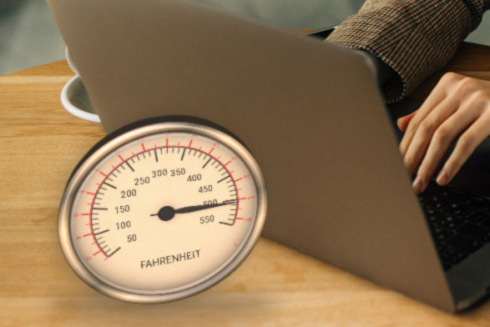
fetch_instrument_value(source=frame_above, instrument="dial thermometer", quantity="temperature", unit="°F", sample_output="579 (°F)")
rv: 500 (°F)
